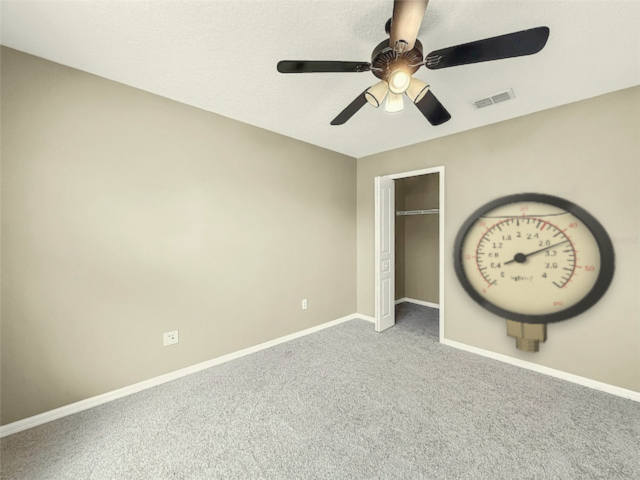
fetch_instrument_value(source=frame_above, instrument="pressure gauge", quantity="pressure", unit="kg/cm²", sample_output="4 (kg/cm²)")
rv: 3 (kg/cm²)
